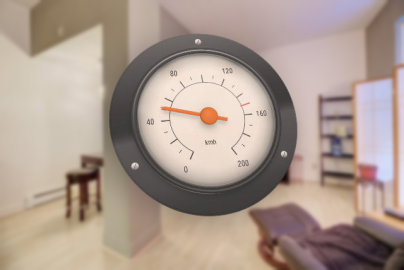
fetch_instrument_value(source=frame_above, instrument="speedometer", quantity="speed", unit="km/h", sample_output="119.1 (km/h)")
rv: 50 (km/h)
